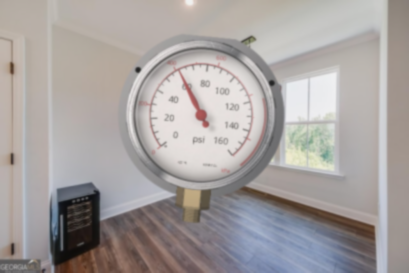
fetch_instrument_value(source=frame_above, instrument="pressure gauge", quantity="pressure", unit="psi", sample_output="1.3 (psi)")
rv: 60 (psi)
